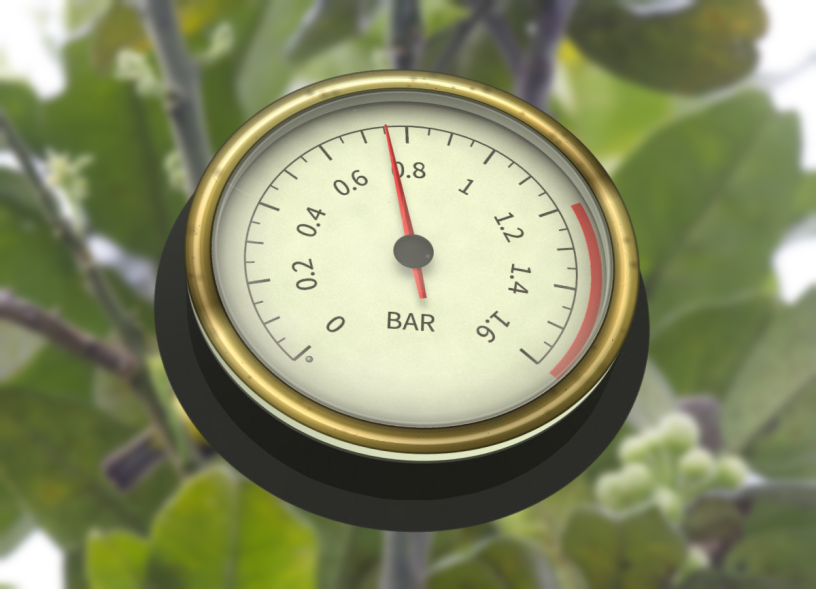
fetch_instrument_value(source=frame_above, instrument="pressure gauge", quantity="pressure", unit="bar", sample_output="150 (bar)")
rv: 0.75 (bar)
